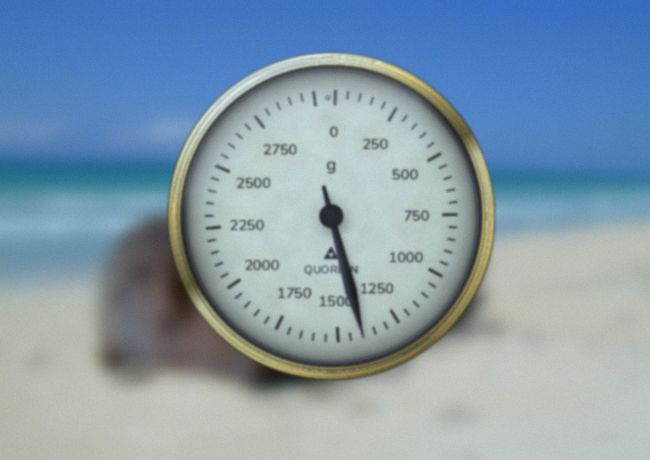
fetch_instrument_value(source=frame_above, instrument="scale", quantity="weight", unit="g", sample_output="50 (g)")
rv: 1400 (g)
